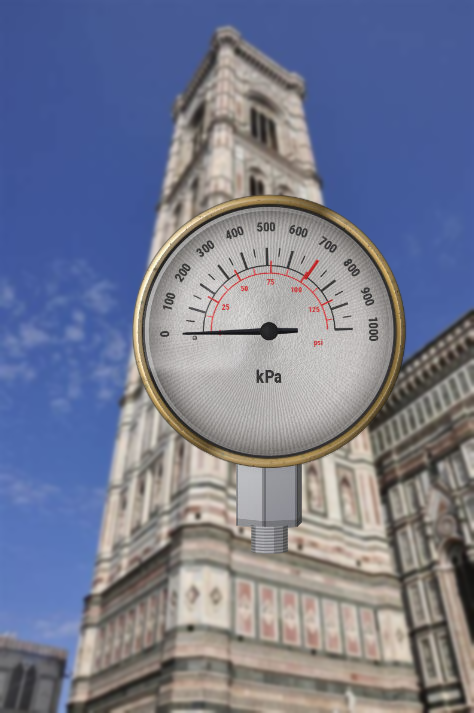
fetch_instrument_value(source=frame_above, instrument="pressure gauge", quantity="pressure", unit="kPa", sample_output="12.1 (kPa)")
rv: 0 (kPa)
